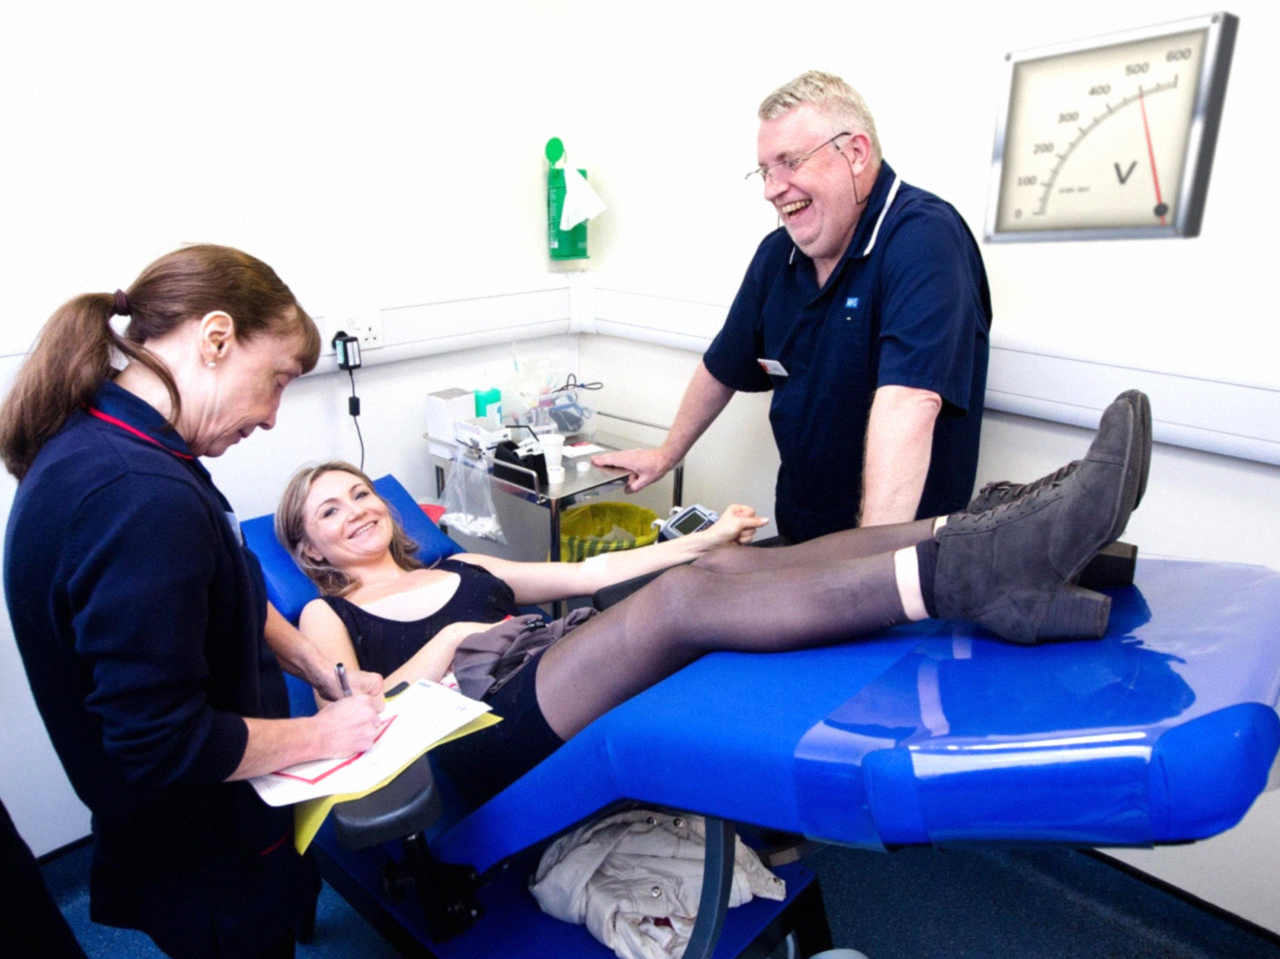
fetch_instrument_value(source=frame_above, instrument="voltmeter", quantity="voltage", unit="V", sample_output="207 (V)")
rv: 500 (V)
